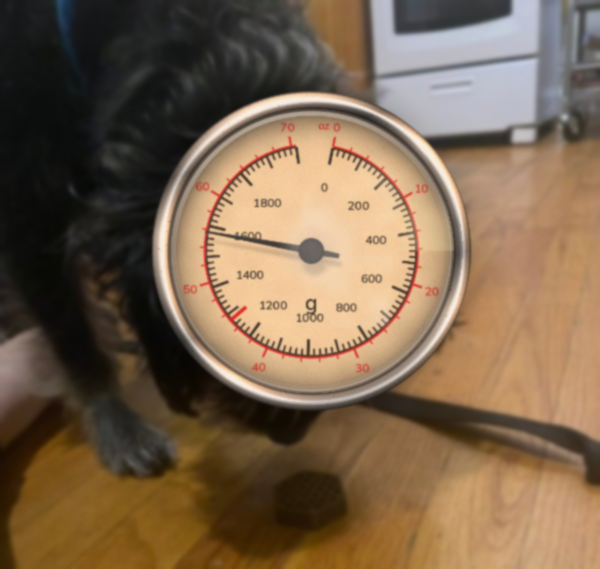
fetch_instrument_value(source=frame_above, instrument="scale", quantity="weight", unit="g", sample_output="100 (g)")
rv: 1580 (g)
